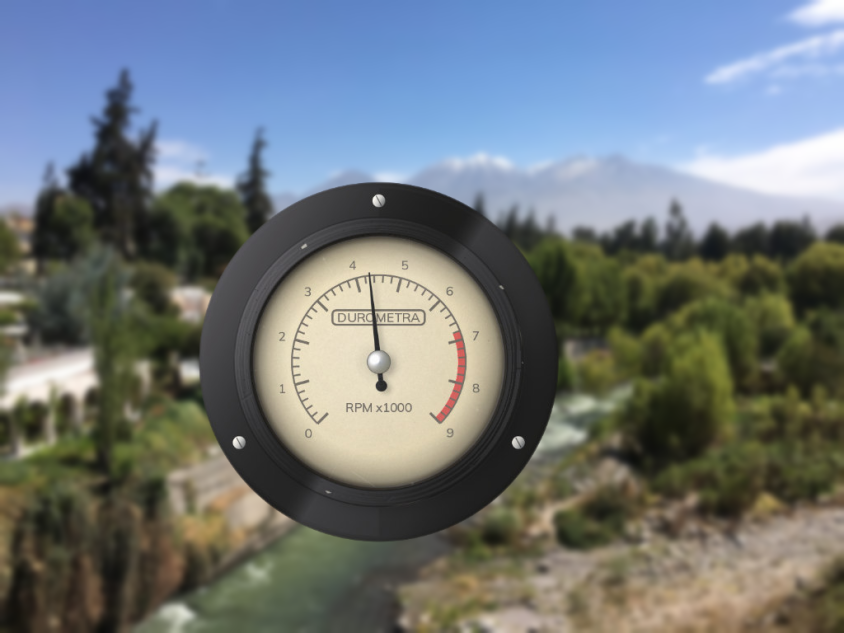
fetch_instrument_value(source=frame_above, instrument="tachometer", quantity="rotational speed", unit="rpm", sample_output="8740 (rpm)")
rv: 4300 (rpm)
